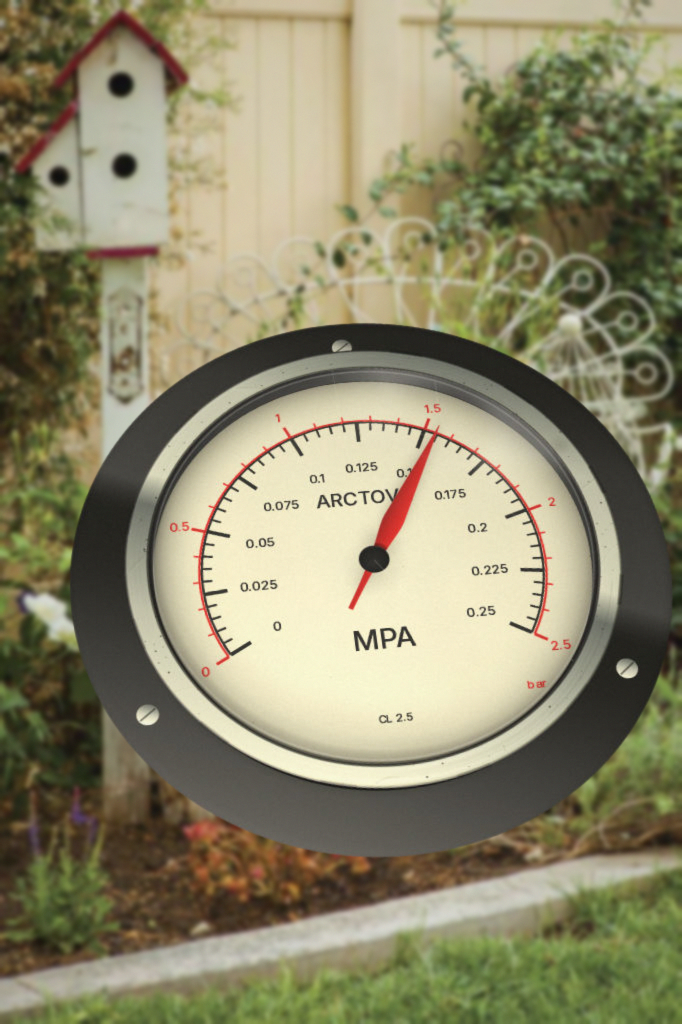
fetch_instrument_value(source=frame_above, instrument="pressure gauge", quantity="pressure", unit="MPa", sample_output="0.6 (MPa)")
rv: 0.155 (MPa)
